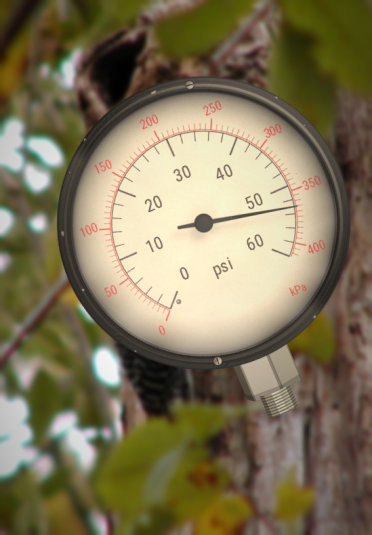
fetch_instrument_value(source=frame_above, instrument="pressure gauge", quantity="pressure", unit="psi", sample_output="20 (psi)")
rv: 53 (psi)
